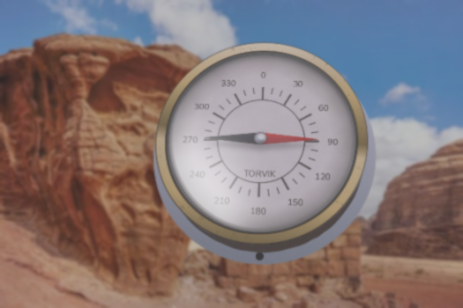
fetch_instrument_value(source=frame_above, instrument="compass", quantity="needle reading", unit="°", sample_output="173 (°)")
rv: 90 (°)
